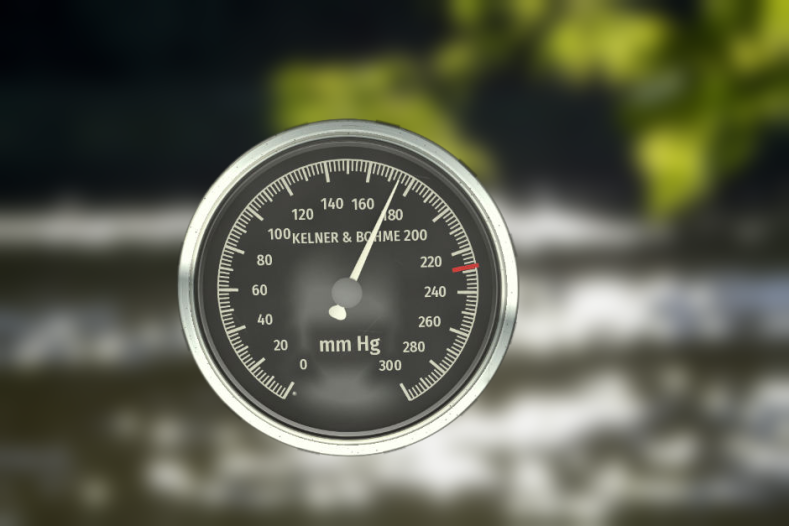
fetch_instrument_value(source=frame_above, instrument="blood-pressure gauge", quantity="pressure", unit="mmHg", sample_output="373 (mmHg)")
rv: 174 (mmHg)
